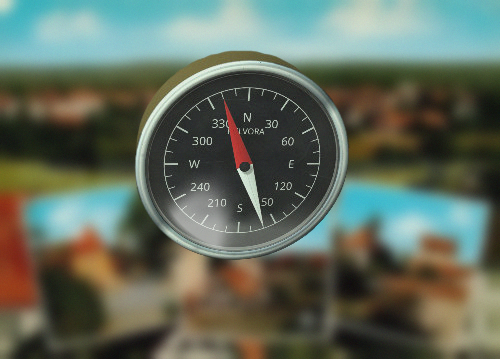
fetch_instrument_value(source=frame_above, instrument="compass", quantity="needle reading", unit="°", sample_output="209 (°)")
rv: 340 (°)
